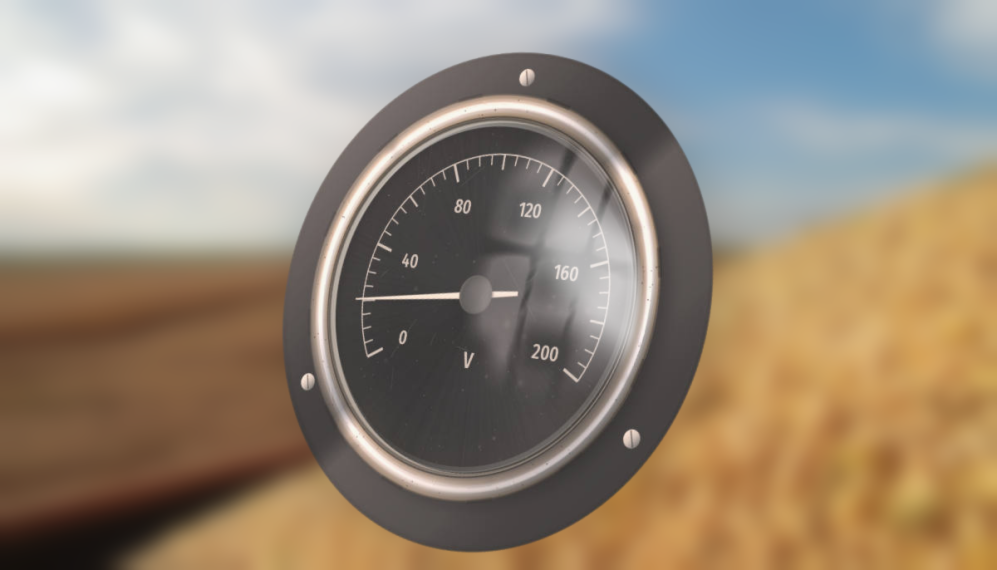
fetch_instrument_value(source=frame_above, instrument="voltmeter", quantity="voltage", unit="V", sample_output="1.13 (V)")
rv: 20 (V)
